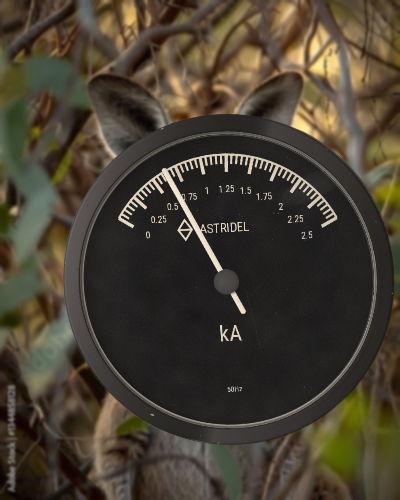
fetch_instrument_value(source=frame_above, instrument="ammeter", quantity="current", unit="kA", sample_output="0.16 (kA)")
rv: 0.65 (kA)
